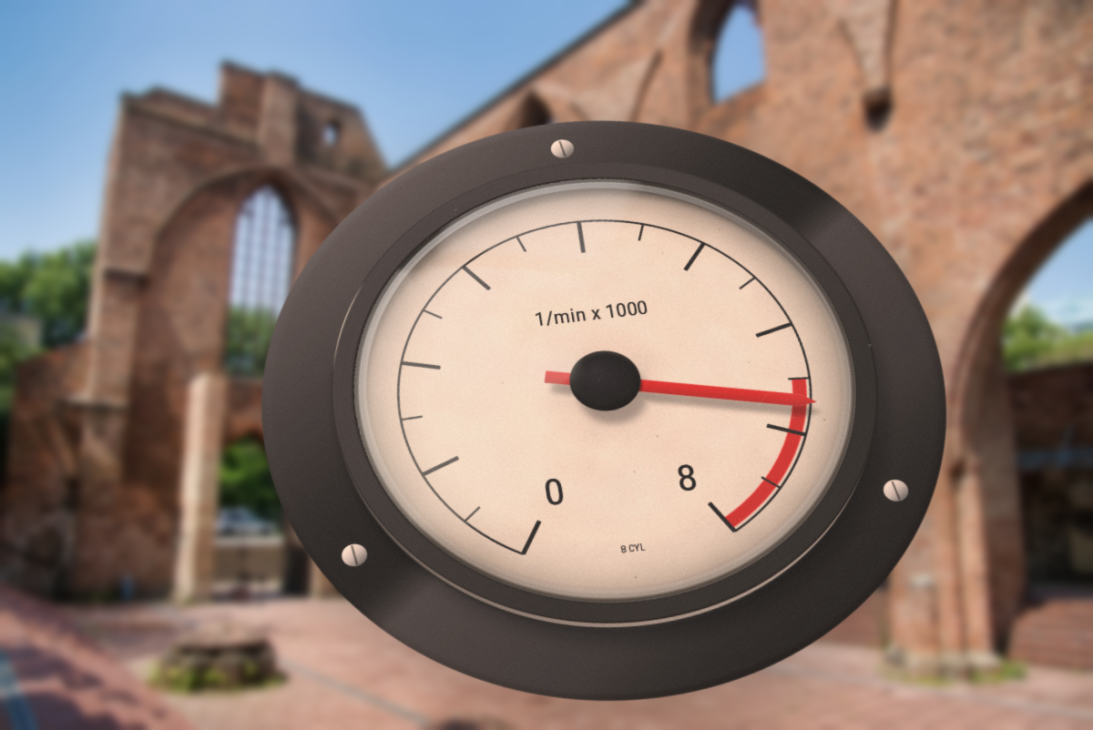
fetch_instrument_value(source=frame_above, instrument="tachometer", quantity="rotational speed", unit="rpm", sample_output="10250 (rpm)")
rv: 6750 (rpm)
